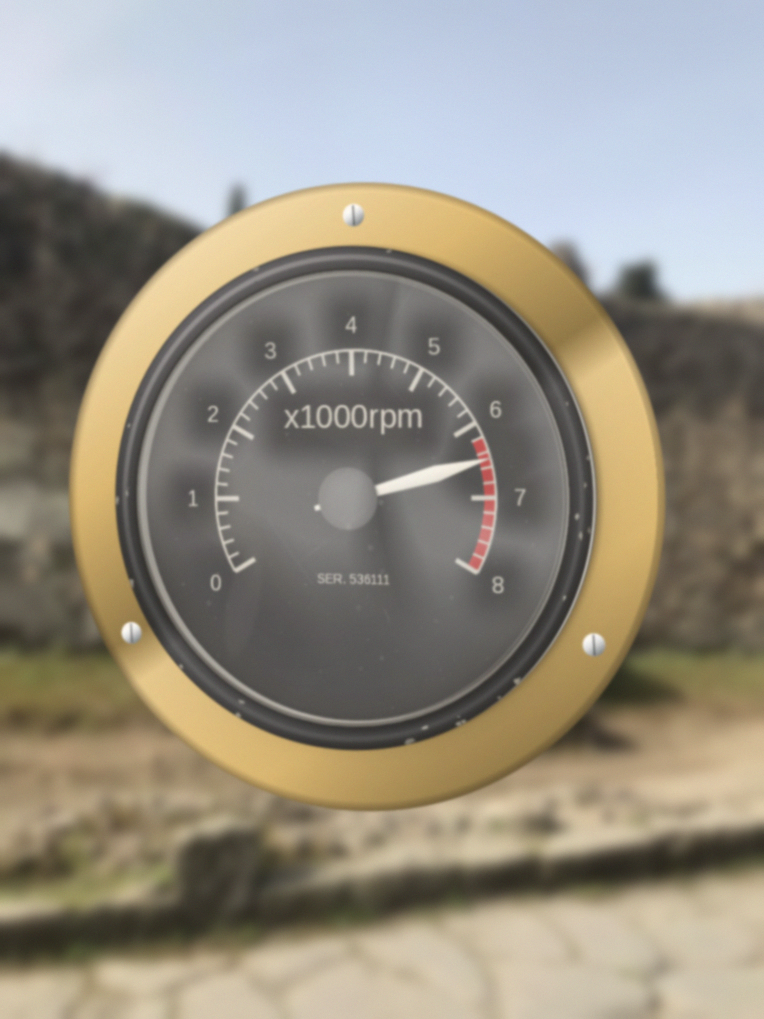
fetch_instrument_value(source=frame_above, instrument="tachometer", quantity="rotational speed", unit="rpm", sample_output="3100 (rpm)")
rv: 6500 (rpm)
